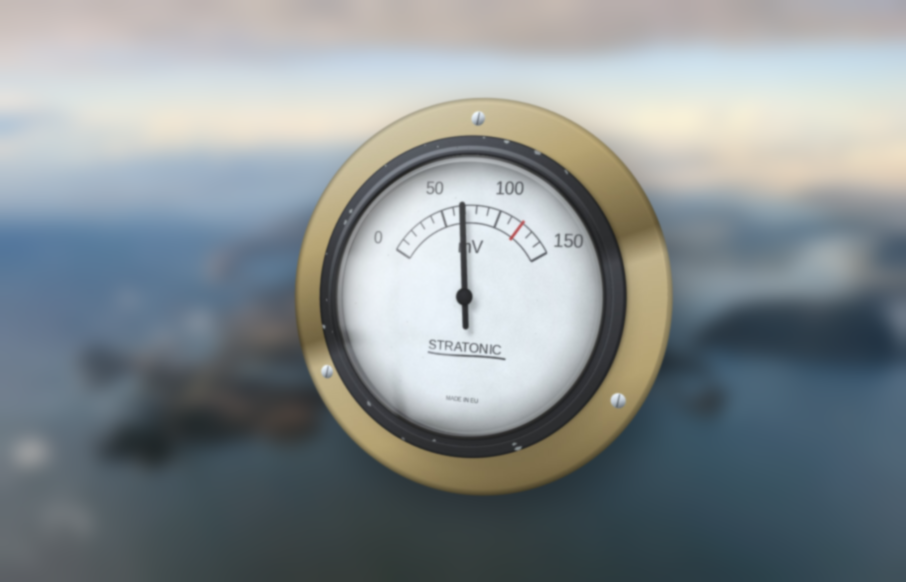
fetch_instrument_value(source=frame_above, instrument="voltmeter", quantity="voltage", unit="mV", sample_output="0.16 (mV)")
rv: 70 (mV)
